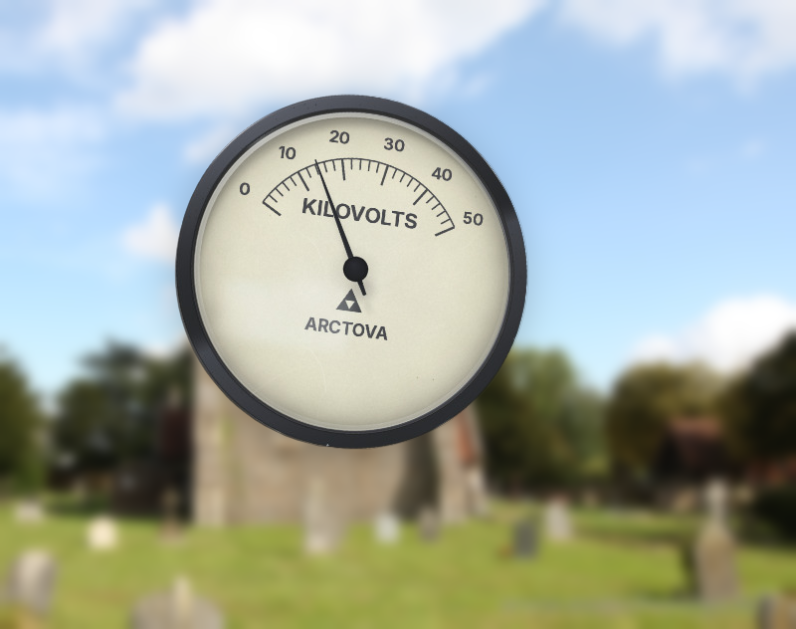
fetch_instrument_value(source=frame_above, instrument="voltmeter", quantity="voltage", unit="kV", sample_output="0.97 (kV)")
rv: 14 (kV)
